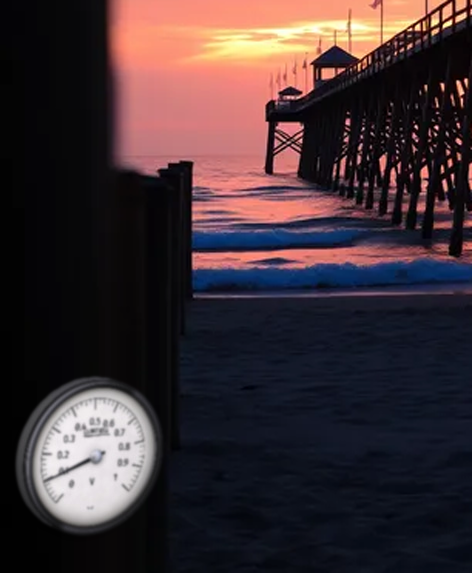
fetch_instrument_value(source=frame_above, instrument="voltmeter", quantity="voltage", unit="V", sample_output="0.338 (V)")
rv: 0.1 (V)
